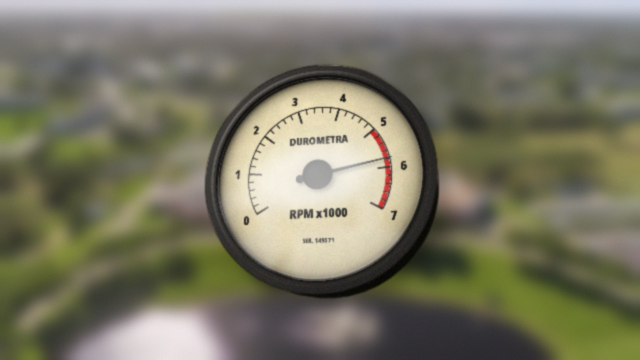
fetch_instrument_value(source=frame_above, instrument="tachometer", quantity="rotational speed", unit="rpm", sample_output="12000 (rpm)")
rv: 5800 (rpm)
